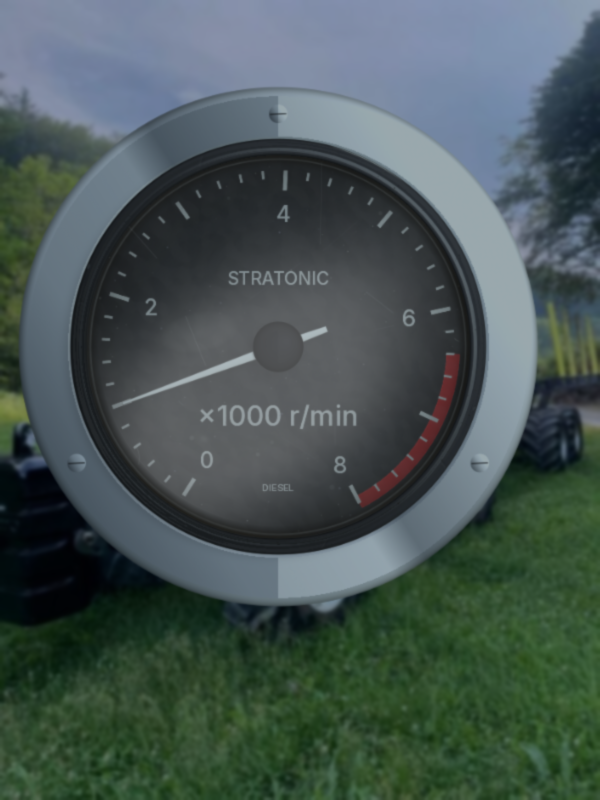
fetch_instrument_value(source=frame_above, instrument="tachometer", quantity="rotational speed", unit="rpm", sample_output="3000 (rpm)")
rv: 1000 (rpm)
